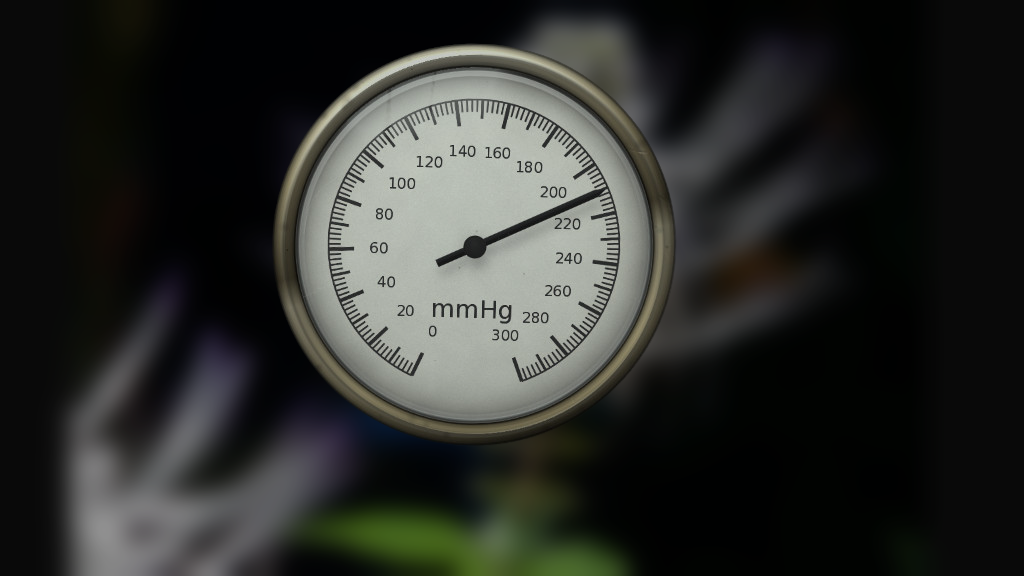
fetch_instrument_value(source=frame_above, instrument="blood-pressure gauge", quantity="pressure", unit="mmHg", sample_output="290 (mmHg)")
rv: 210 (mmHg)
